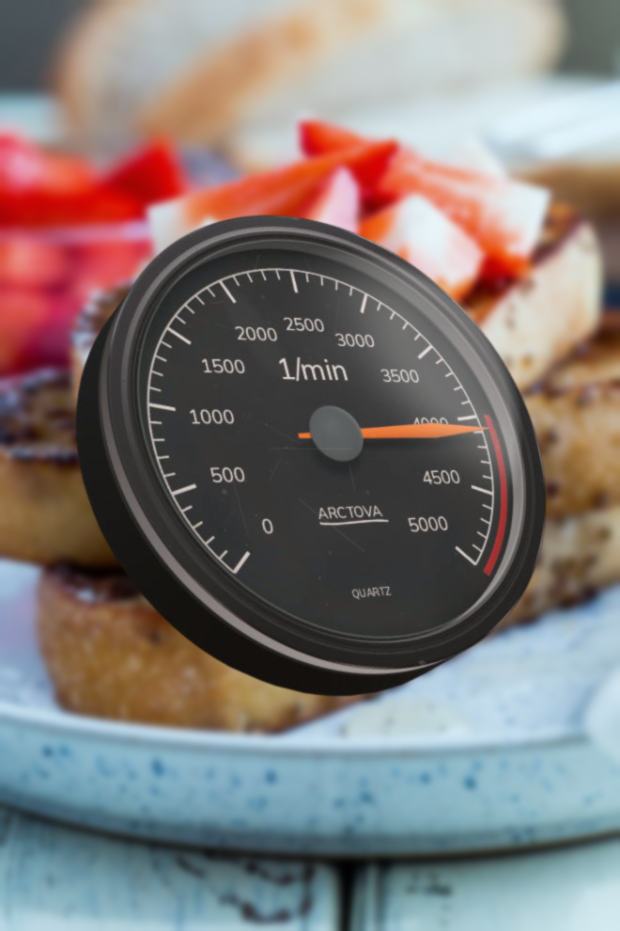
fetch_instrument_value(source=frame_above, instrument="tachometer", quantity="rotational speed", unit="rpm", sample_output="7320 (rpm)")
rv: 4100 (rpm)
